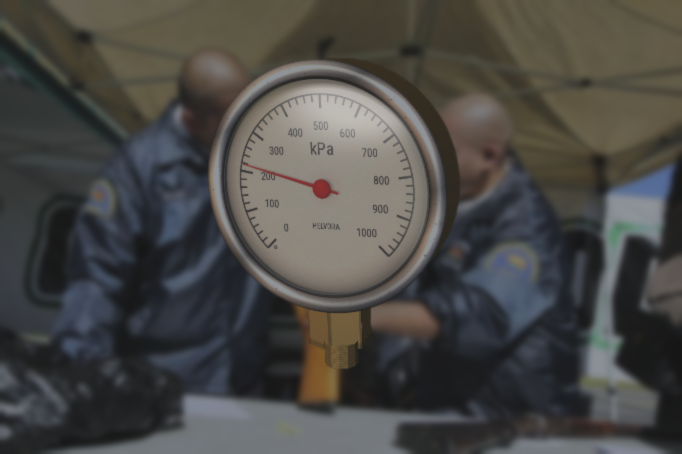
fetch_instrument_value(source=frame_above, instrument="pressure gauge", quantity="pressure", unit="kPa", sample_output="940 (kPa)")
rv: 220 (kPa)
